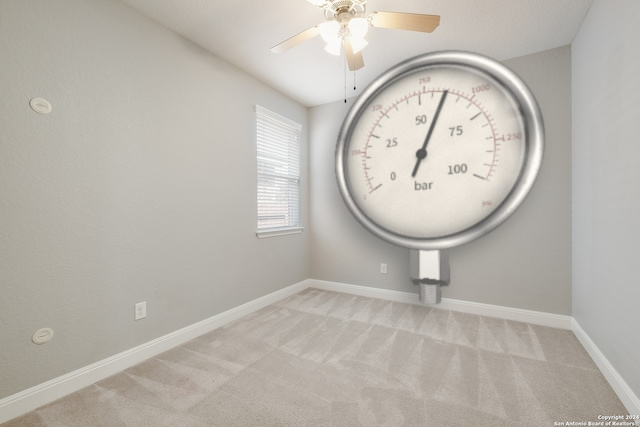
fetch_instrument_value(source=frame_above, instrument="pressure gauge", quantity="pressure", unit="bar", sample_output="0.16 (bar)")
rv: 60 (bar)
